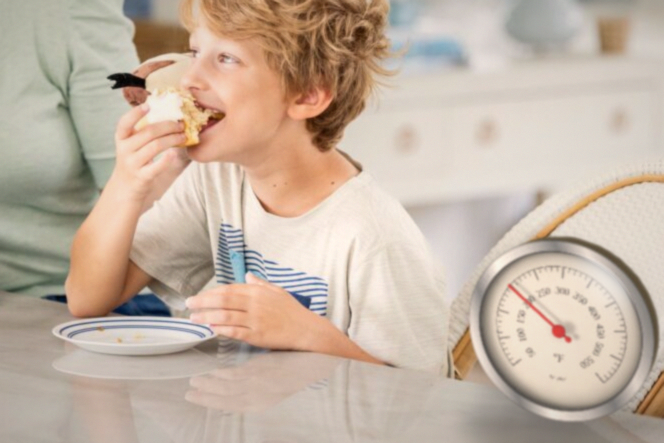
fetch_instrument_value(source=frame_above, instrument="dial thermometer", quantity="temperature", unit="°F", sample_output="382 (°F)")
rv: 200 (°F)
